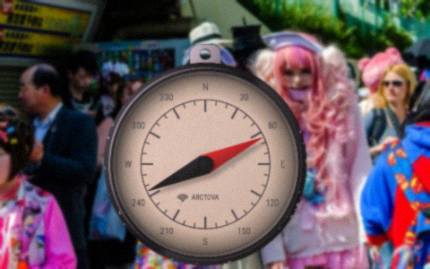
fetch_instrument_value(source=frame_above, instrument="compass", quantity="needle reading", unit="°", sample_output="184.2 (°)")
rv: 65 (°)
